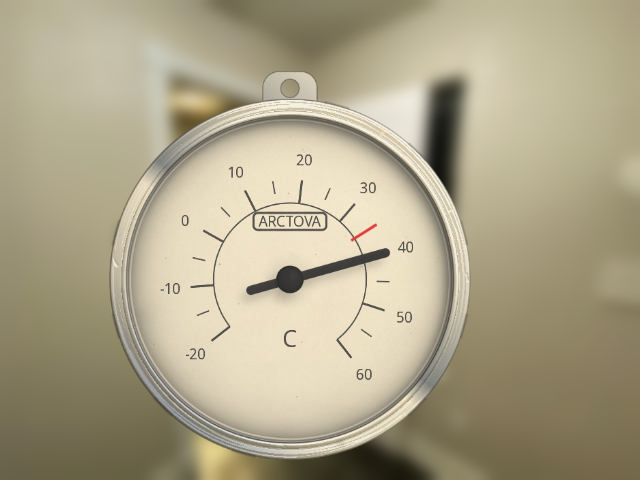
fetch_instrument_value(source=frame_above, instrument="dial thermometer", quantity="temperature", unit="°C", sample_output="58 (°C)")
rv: 40 (°C)
